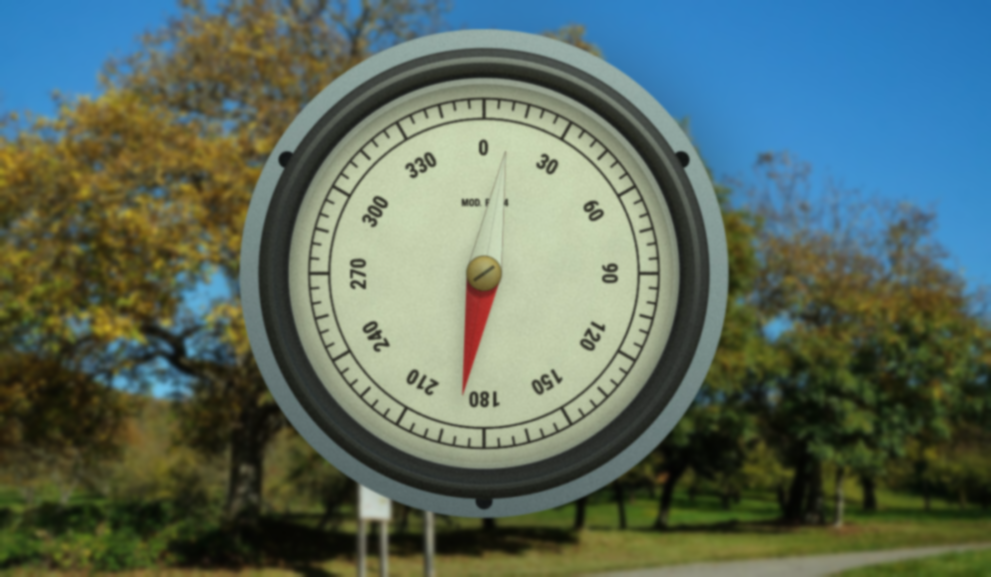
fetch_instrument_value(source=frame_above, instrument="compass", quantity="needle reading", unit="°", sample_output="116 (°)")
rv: 190 (°)
